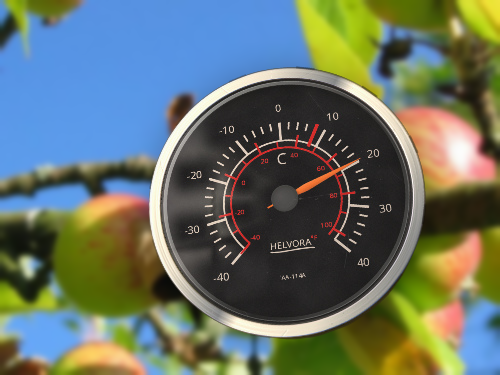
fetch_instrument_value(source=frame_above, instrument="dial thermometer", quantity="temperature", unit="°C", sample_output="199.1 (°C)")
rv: 20 (°C)
